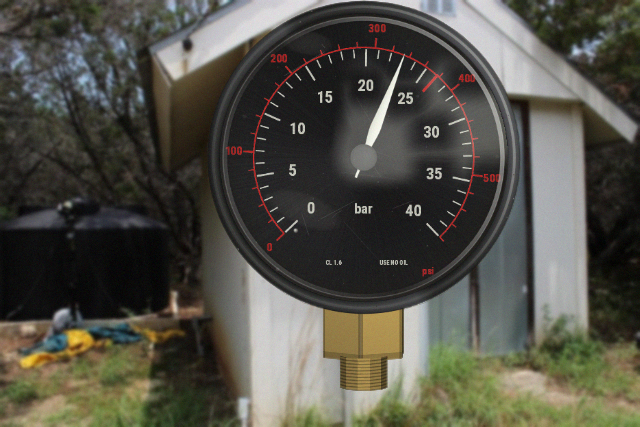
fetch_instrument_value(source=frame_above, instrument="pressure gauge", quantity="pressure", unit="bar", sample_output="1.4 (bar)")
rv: 23 (bar)
